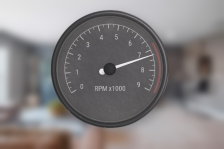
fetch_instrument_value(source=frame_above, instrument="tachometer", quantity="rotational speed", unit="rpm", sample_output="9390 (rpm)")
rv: 7250 (rpm)
